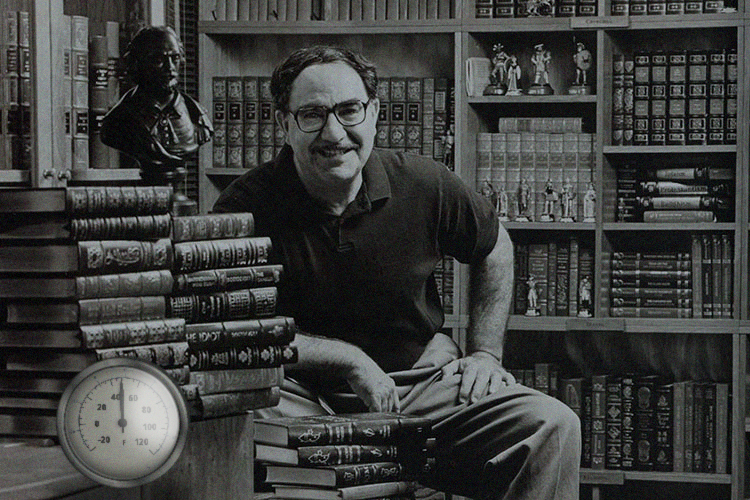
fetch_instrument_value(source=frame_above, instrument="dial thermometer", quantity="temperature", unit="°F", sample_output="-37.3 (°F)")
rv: 48 (°F)
